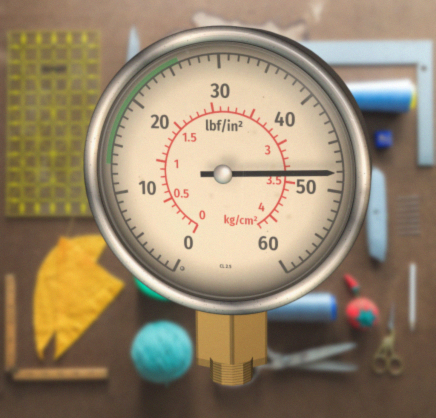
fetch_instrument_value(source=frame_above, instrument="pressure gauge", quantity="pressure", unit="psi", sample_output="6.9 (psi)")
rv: 48 (psi)
